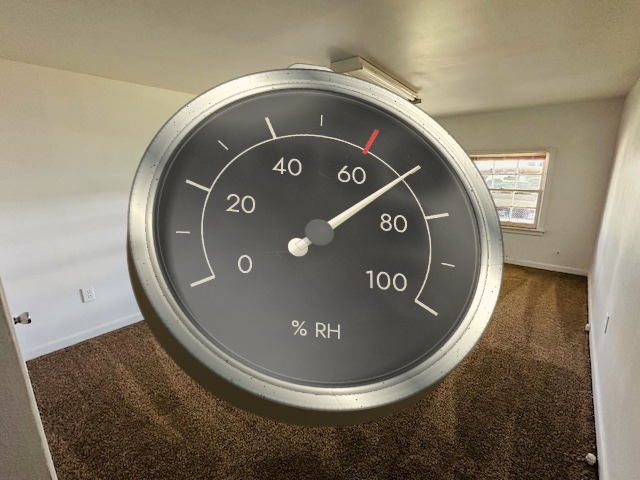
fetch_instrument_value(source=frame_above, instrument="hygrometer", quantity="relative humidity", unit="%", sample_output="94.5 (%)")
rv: 70 (%)
